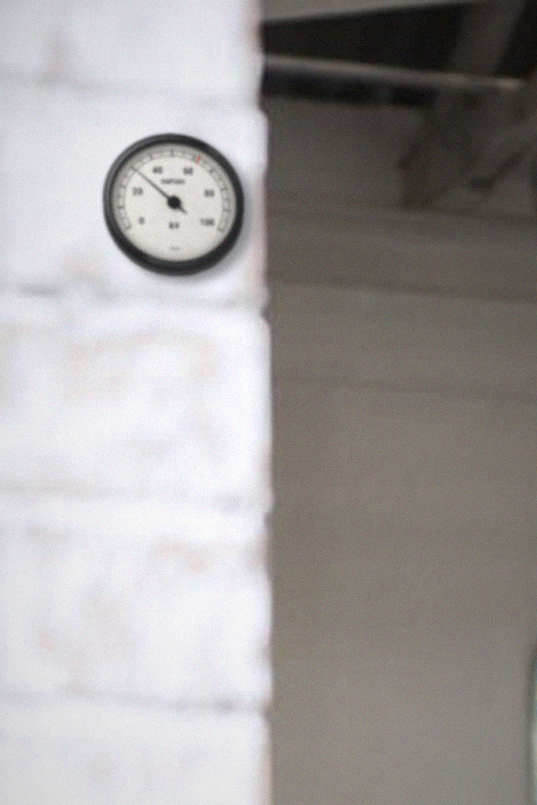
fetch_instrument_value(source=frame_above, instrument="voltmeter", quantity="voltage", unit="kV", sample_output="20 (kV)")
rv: 30 (kV)
